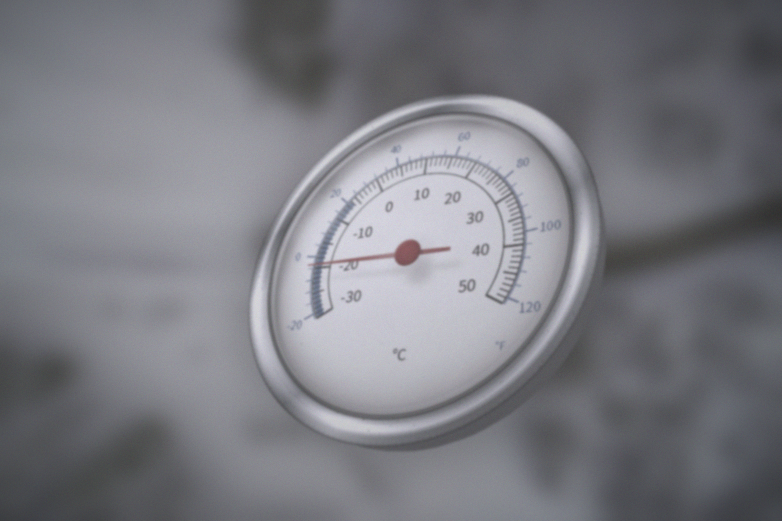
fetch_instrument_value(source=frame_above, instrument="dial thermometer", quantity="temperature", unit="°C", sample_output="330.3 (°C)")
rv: -20 (°C)
